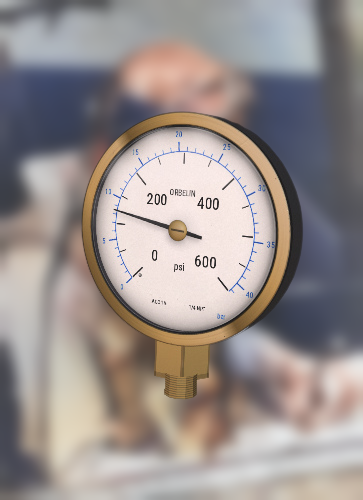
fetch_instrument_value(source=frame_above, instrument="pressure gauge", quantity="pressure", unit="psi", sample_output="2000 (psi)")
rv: 125 (psi)
